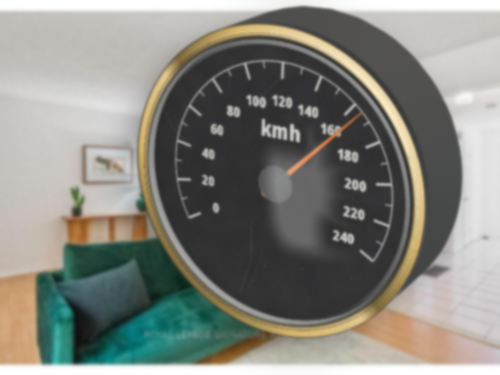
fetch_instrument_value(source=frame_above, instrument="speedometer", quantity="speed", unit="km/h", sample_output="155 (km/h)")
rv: 165 (km/h)
